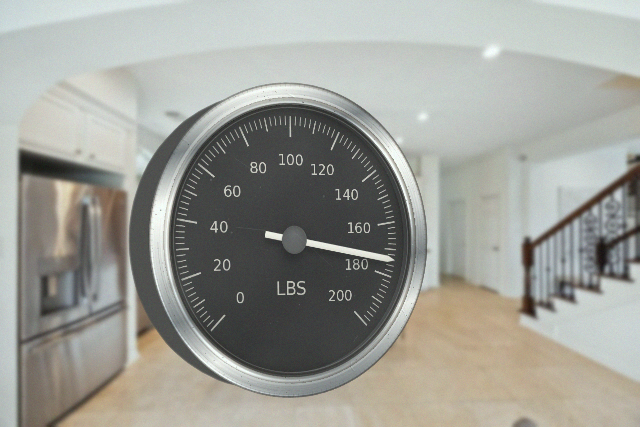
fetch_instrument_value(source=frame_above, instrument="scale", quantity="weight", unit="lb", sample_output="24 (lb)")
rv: 174 (lb)
